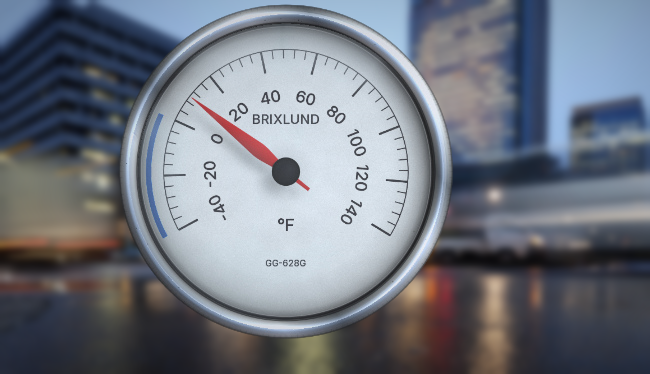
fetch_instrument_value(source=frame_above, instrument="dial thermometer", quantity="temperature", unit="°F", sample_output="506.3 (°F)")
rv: 10 (°F)
